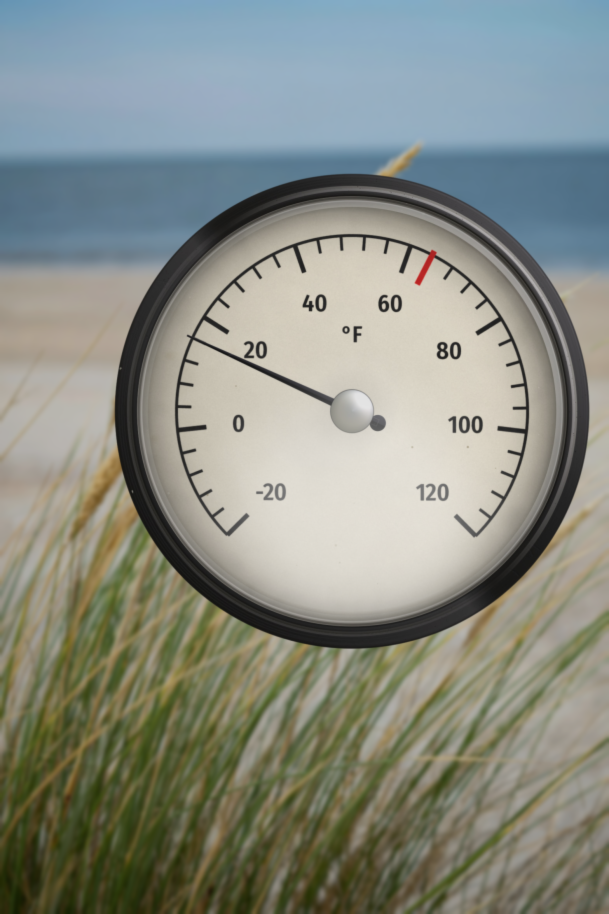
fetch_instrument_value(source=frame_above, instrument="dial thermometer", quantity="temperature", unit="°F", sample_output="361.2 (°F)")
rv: 16 (°F)
